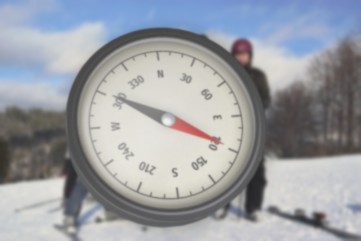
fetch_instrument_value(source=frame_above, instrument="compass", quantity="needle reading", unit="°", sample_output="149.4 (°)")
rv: 120 (°)
